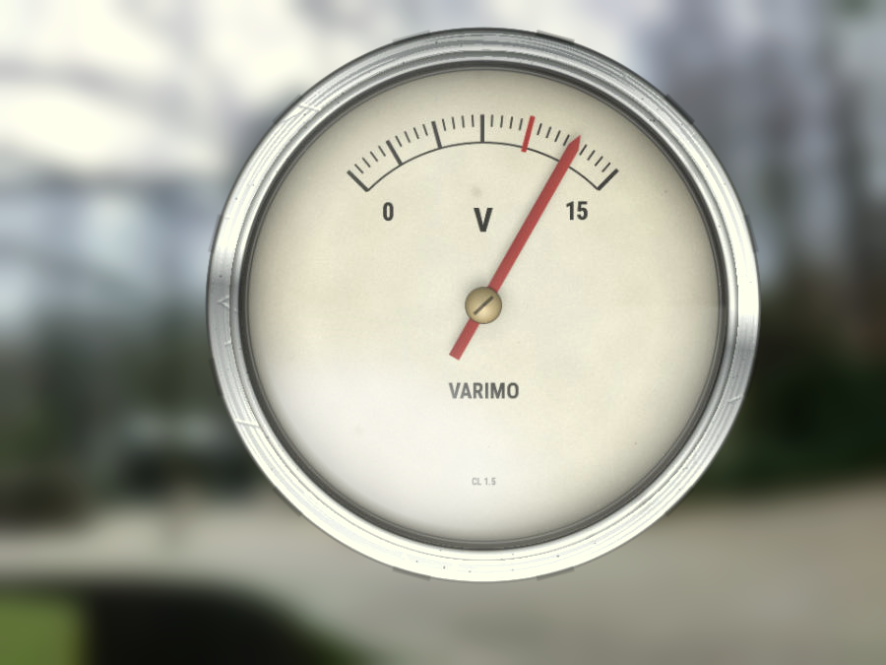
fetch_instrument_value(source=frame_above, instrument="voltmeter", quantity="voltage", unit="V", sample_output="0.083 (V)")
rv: 12.5 (V)
